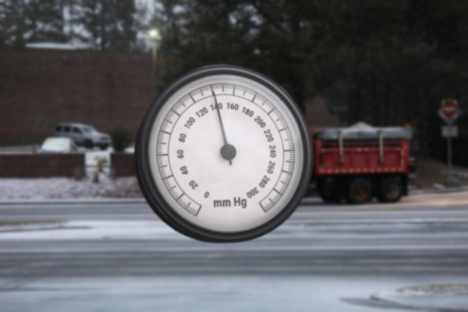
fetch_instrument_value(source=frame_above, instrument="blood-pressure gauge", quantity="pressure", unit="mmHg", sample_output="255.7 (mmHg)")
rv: 140 (mmHg)
